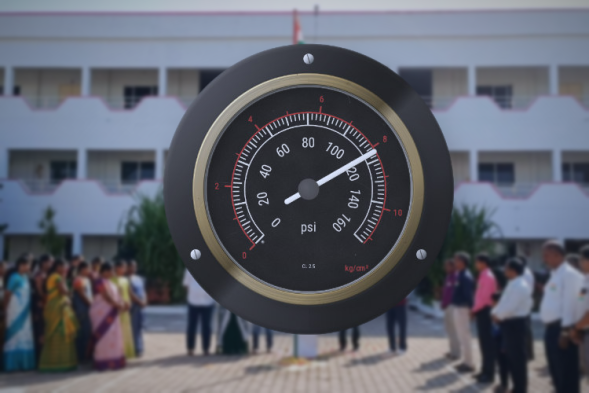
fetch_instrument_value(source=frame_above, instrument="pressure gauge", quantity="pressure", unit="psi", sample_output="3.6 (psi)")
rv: 116 (psi)
